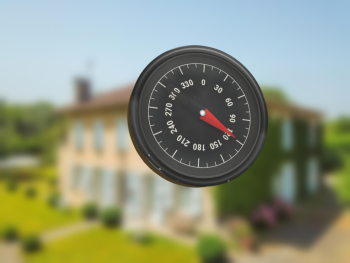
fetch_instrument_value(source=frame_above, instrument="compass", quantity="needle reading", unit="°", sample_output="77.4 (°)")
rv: 120 (°)
